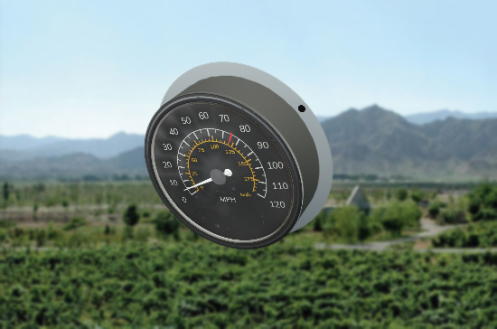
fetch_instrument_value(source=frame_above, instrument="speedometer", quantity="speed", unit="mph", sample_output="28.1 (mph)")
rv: 5 (mph)
